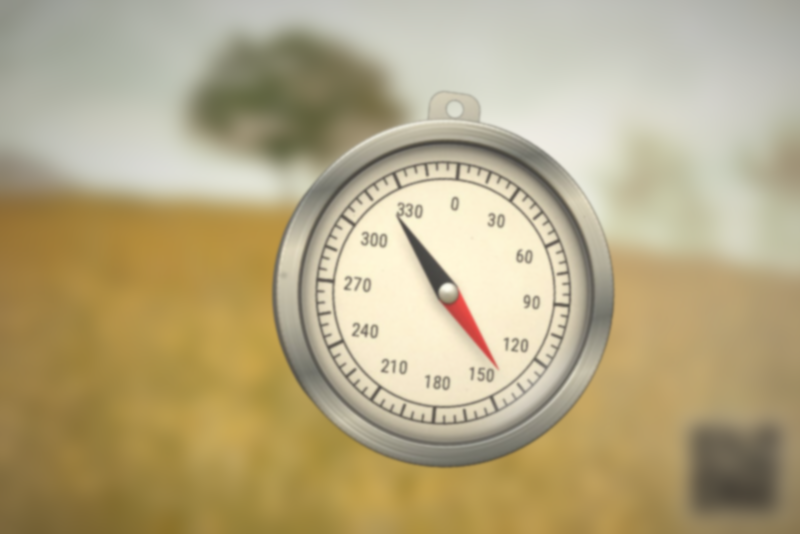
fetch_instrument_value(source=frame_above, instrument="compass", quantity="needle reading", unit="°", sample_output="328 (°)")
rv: 140 (°)
